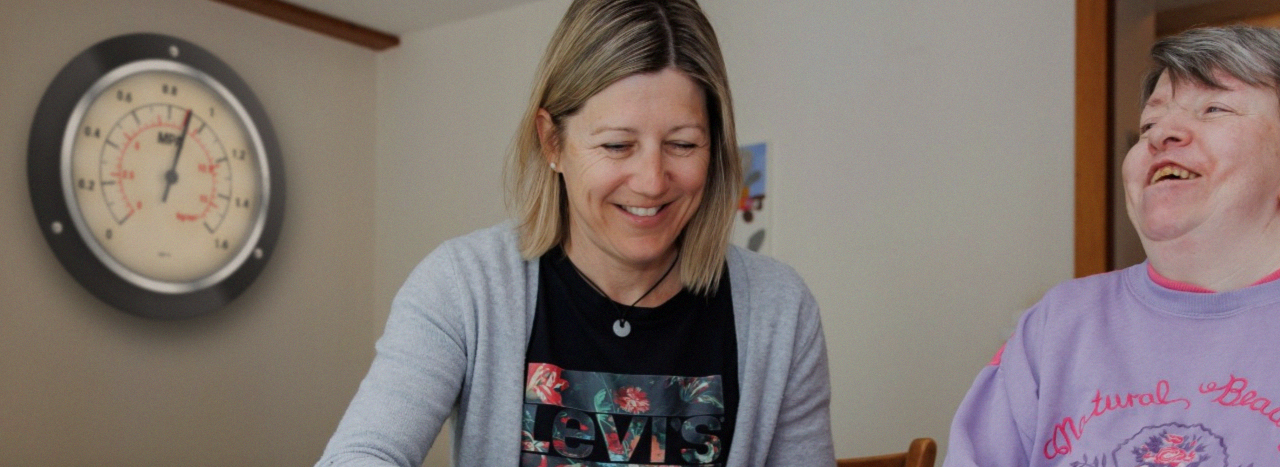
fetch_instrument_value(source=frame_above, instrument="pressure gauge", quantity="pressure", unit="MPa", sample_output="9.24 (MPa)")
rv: 0.9 (MPa)
